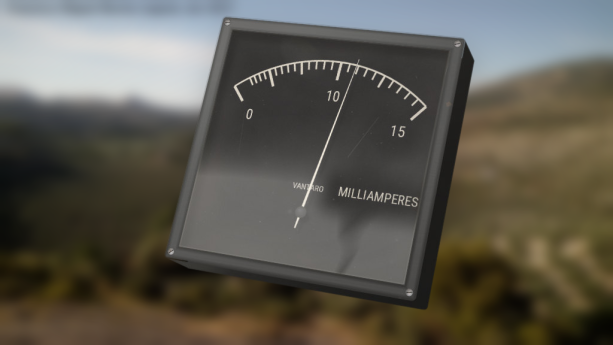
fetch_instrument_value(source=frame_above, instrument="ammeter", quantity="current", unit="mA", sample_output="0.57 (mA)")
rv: 11 (mA)
